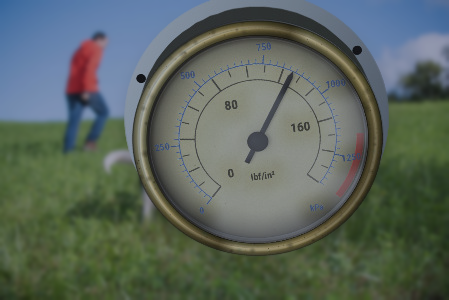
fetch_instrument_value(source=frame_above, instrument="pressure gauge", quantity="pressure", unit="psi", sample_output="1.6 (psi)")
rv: 125 (psi)
